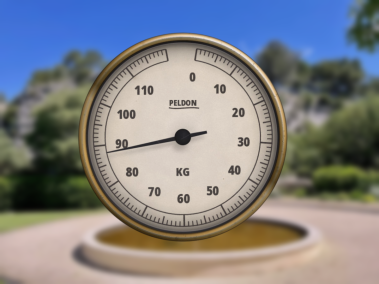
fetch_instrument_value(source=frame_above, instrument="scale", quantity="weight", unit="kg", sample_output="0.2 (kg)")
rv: 88 (kg)
